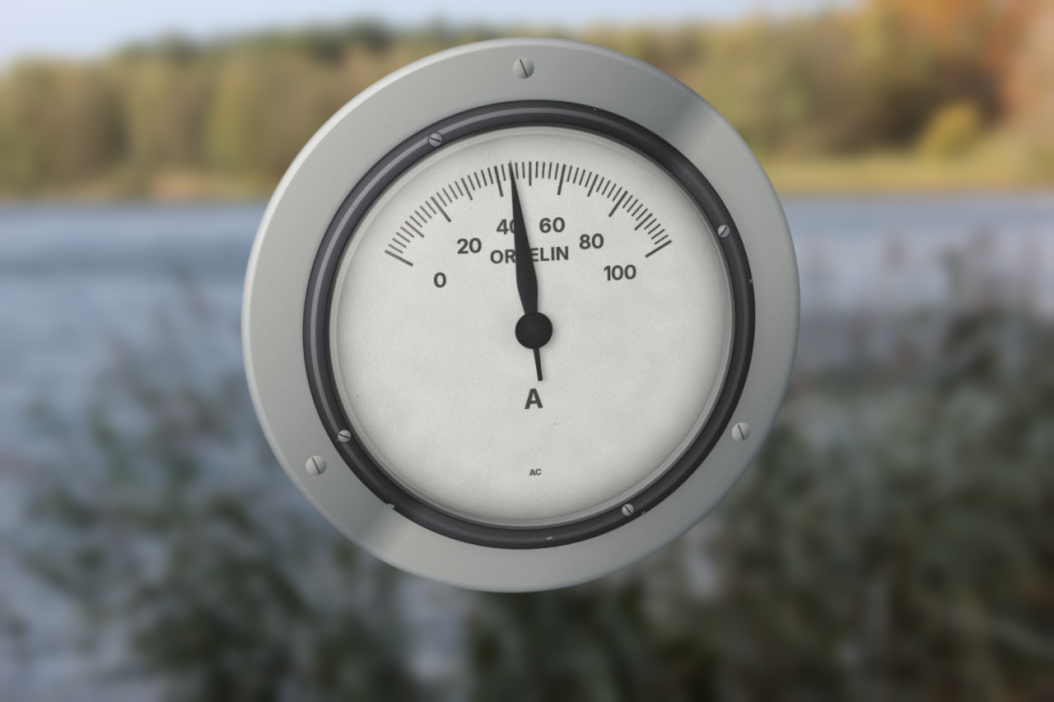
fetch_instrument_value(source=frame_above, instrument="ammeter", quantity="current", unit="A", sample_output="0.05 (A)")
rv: 44 (A)
